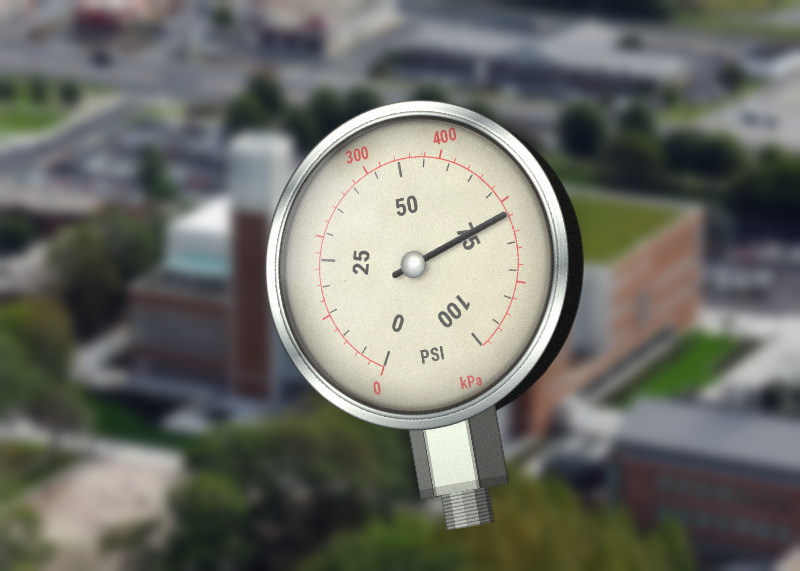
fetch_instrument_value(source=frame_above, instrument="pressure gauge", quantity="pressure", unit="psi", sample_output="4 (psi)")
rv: 75 (psi)
